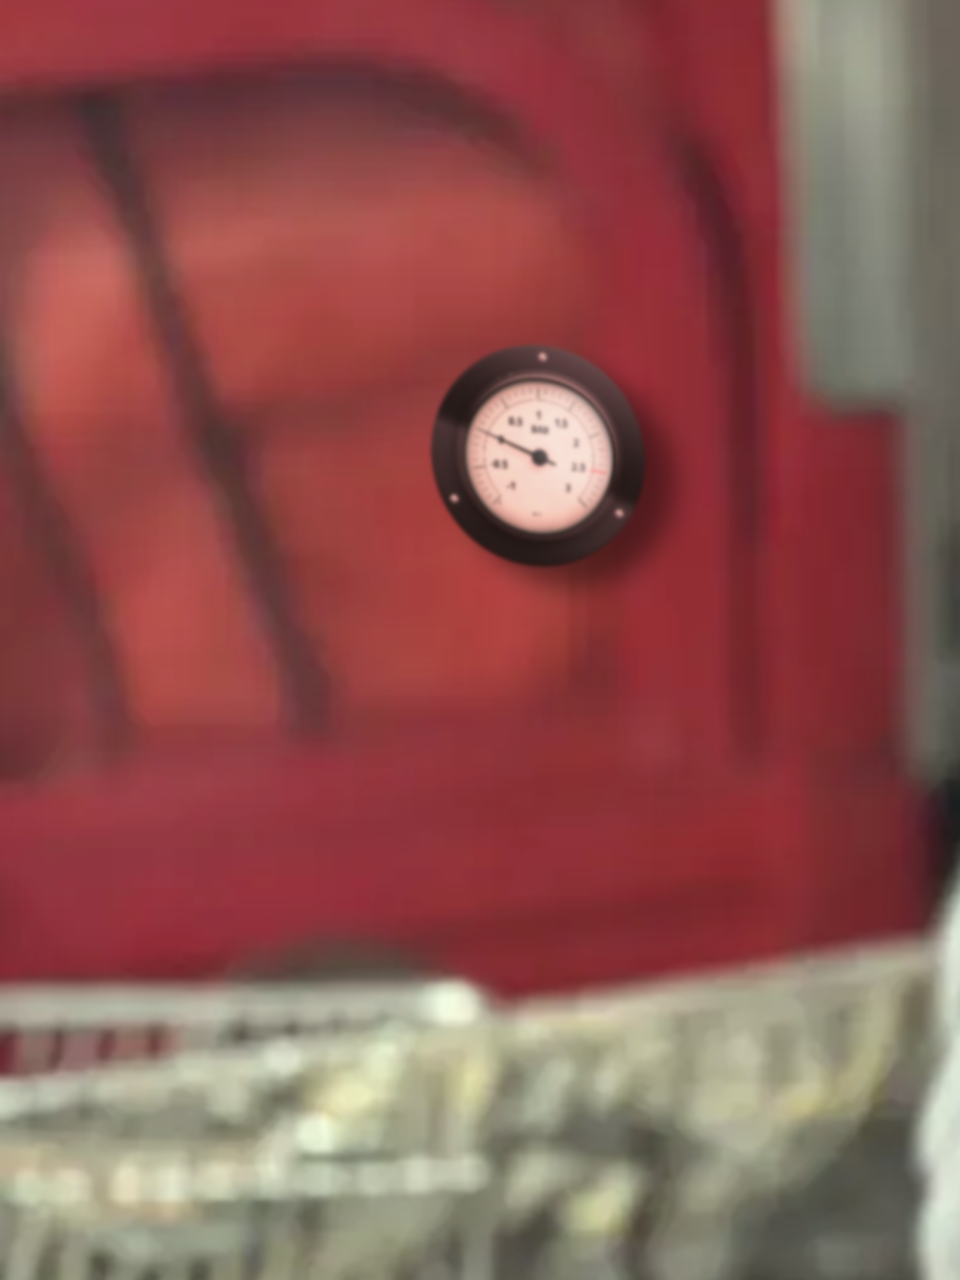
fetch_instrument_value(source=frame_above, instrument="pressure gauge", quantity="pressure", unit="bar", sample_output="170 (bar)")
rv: 0 (bar)
